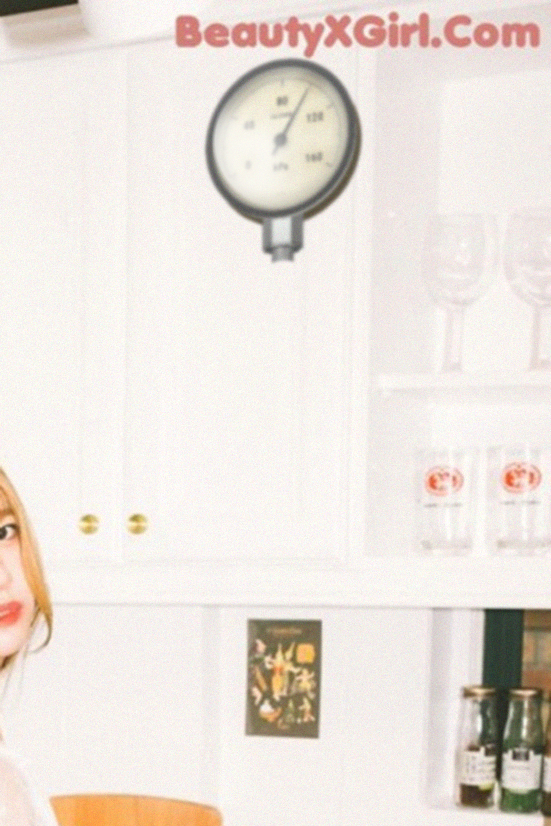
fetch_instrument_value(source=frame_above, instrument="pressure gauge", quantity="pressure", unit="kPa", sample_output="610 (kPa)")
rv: 100 (kPa)
